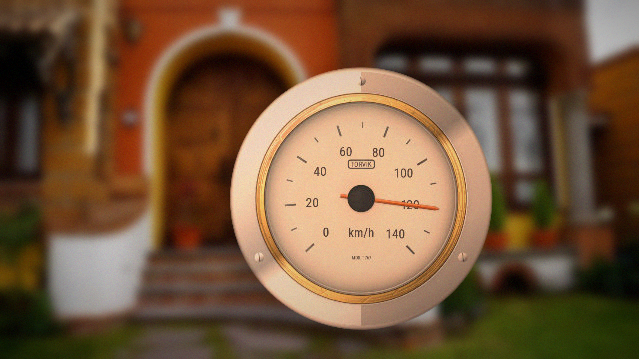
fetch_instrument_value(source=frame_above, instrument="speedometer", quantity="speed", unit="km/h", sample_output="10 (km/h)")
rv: 120 (km/h)
